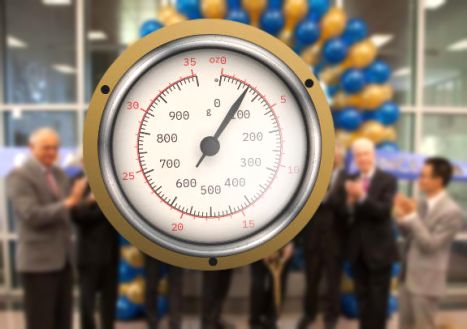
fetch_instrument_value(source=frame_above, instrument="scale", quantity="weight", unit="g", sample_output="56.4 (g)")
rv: 70 (g)
